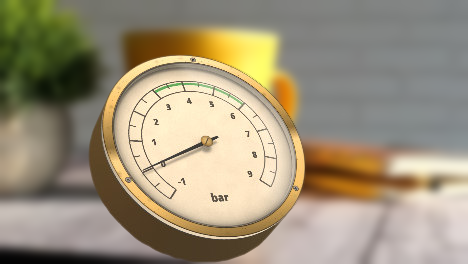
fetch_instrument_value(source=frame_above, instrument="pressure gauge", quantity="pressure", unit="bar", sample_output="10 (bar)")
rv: 0 (bar)
